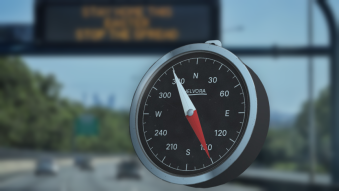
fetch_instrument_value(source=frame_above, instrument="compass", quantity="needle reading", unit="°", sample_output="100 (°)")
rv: 150 (°)
